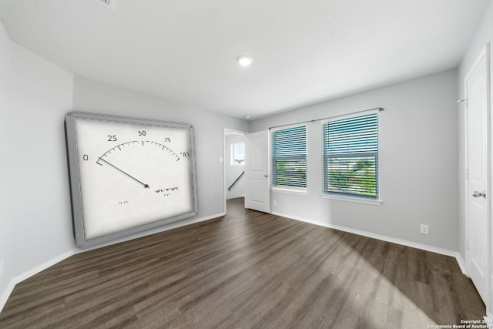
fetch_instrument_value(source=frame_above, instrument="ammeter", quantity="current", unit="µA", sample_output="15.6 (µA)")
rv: 5 (µA)
